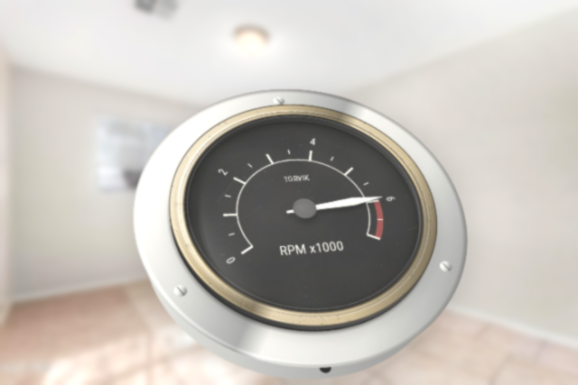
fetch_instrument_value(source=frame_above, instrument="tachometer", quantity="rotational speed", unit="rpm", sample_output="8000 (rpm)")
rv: 6000 (rpm)
